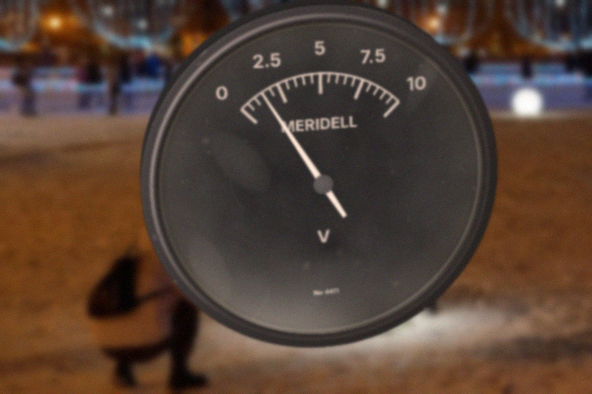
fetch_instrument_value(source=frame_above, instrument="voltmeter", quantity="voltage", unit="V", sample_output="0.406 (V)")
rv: 1.5 (V)
